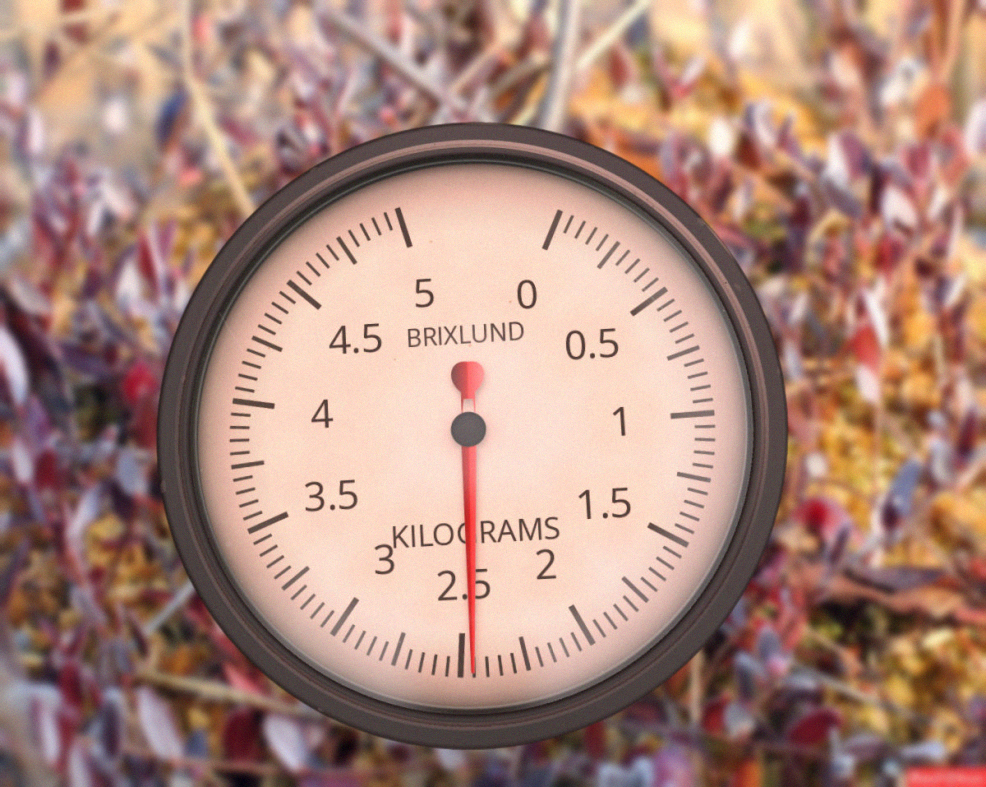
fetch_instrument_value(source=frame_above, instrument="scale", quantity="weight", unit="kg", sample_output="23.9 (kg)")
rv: 2.45 (kg)
